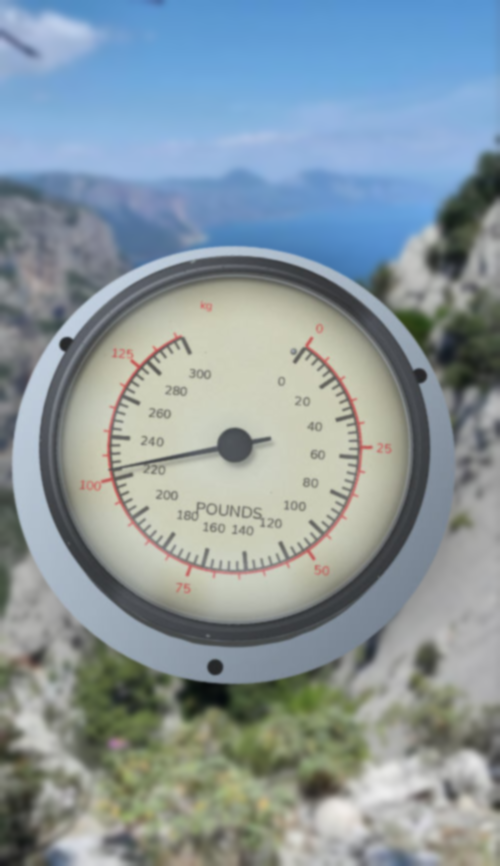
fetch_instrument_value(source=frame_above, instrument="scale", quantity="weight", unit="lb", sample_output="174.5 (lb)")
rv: 224 (lb)
